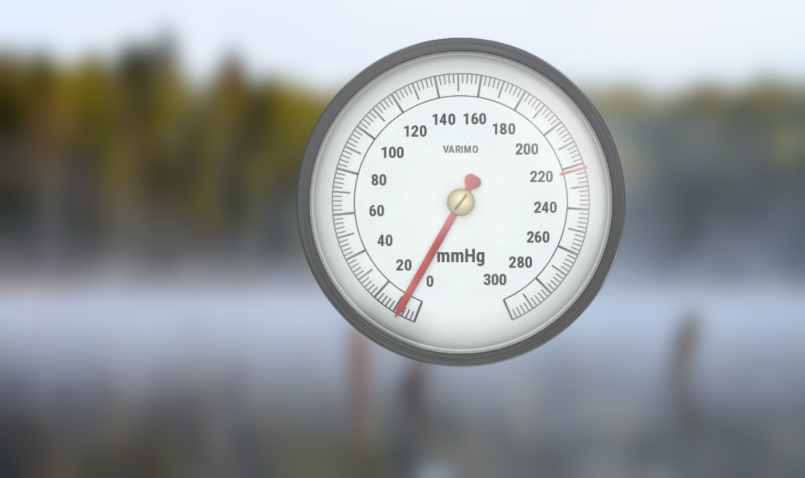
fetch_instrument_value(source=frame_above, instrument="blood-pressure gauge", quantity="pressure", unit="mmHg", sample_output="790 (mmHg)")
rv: 8 (mmHg)
